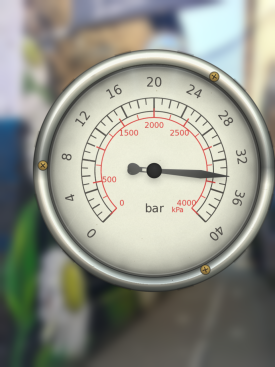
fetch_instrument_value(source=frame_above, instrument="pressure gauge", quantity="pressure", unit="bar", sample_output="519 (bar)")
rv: 34 (bar)
